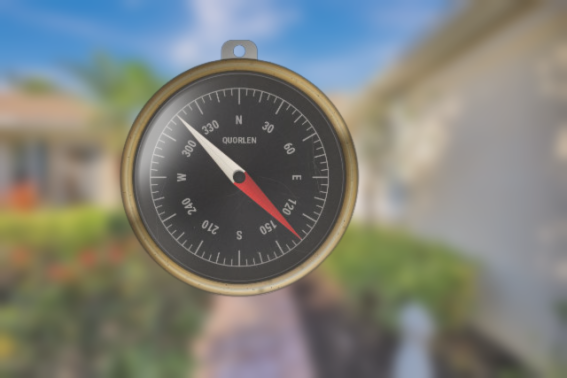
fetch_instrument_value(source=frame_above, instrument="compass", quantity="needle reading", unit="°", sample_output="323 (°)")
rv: 135 (°)
